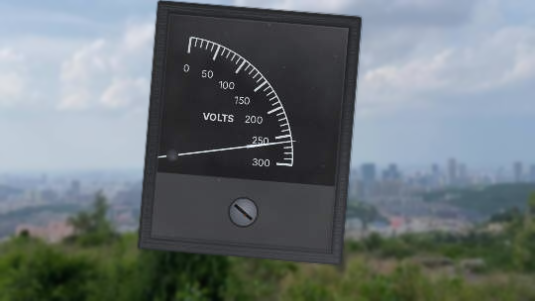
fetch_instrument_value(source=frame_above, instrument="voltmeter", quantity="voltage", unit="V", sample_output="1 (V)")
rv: 260 (V)
